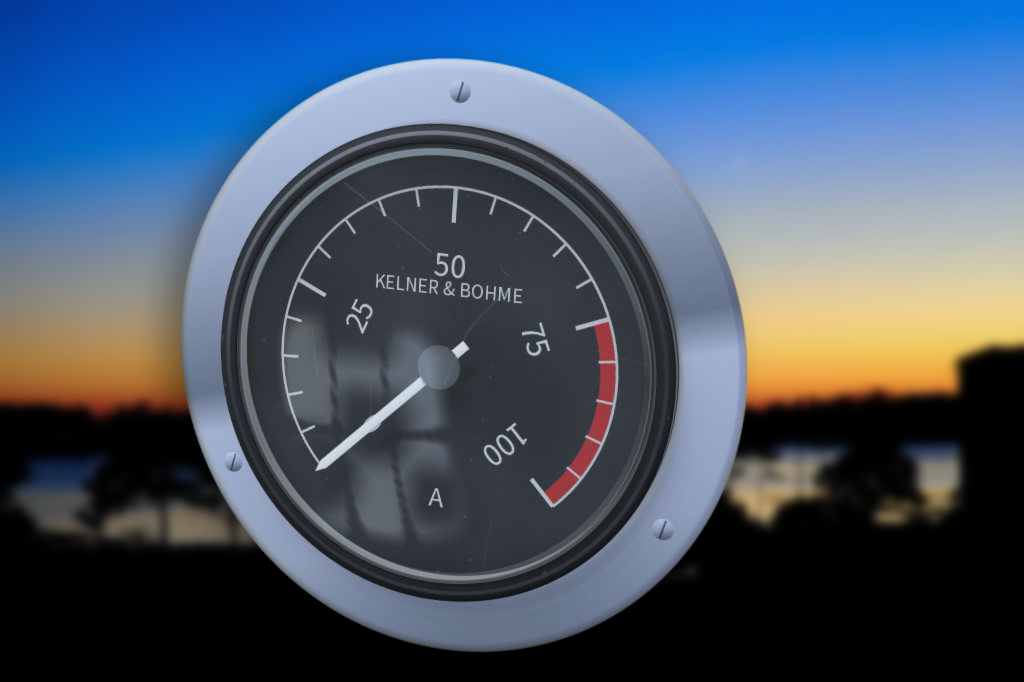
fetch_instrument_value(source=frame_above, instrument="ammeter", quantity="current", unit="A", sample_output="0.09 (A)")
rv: 0 (A)
